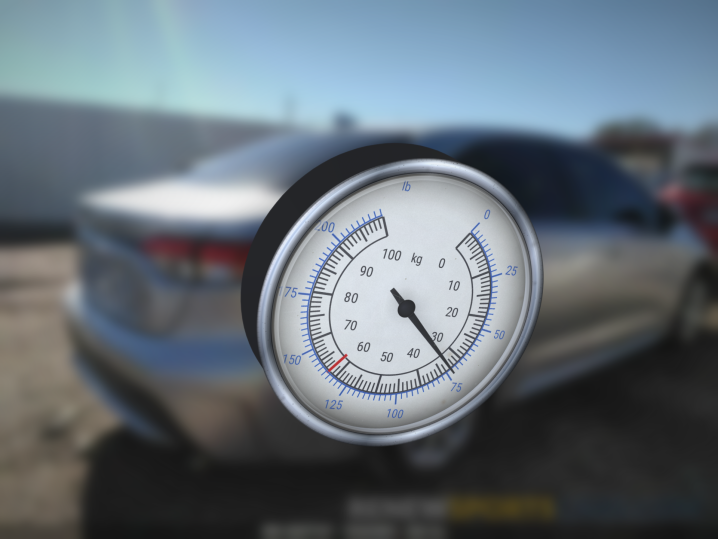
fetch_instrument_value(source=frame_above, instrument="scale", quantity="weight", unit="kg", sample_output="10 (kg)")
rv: 33 (kg)
